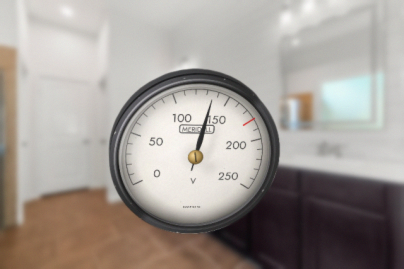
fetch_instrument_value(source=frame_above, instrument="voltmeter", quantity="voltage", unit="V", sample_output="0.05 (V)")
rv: 135 (V)
